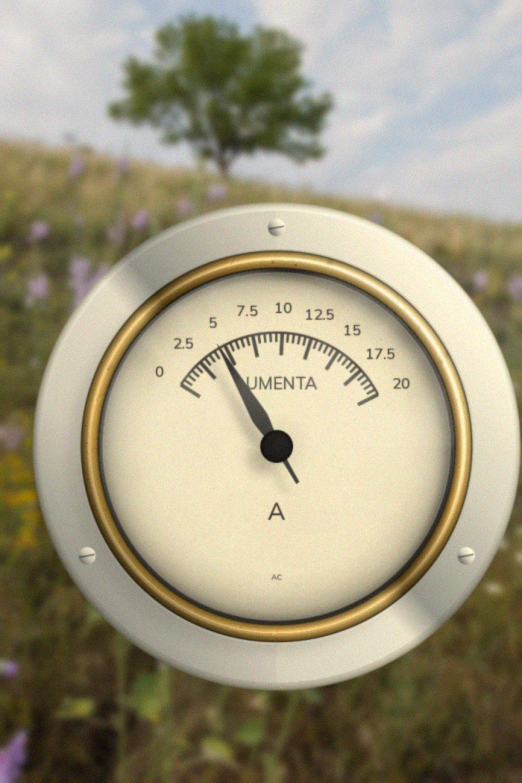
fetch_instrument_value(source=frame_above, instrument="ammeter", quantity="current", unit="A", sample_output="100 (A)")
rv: 4.5 (A)
